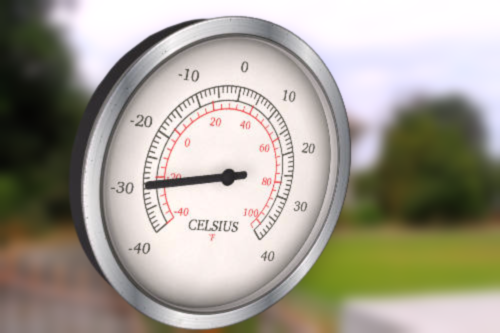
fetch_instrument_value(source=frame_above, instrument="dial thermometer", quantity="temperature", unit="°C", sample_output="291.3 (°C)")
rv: -30 (°C)
